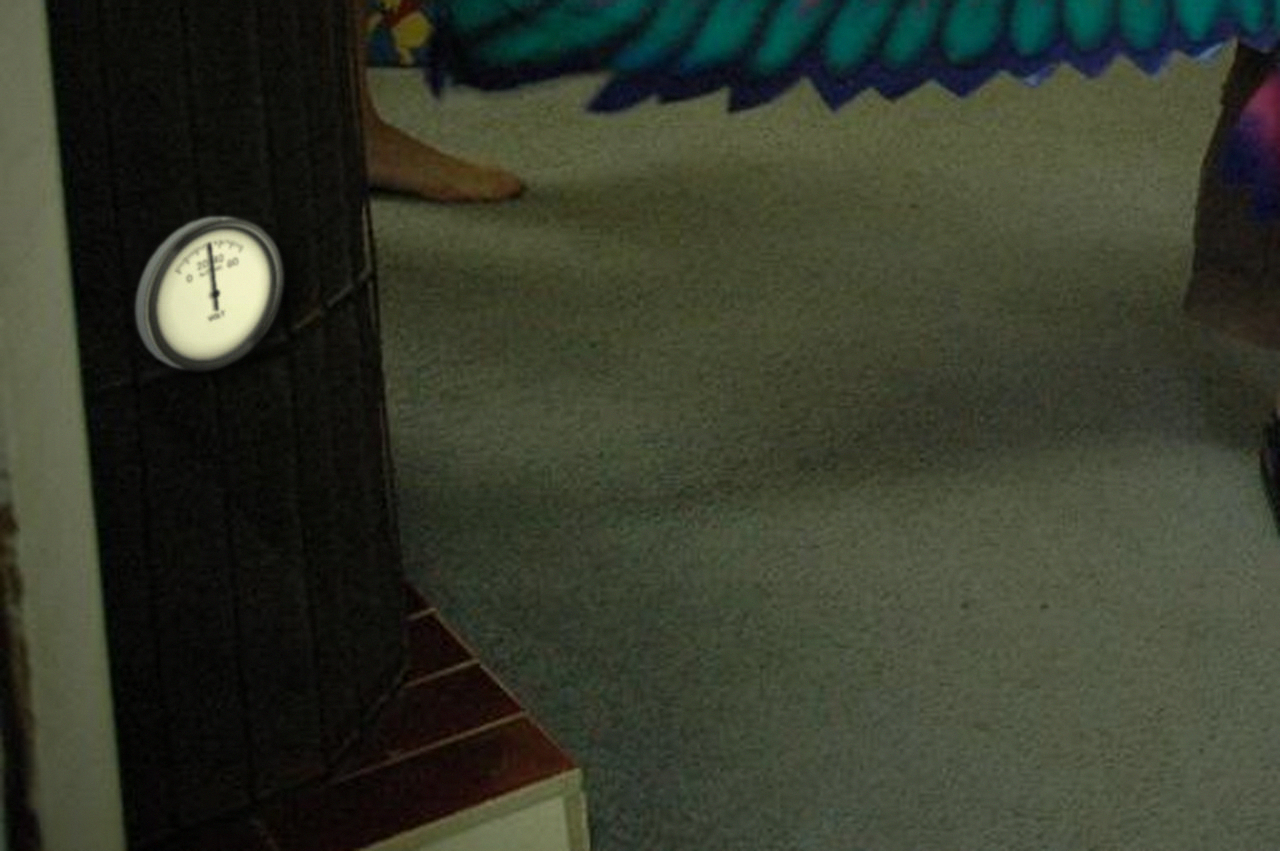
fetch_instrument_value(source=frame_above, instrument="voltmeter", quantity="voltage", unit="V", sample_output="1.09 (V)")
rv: 30 (V)
